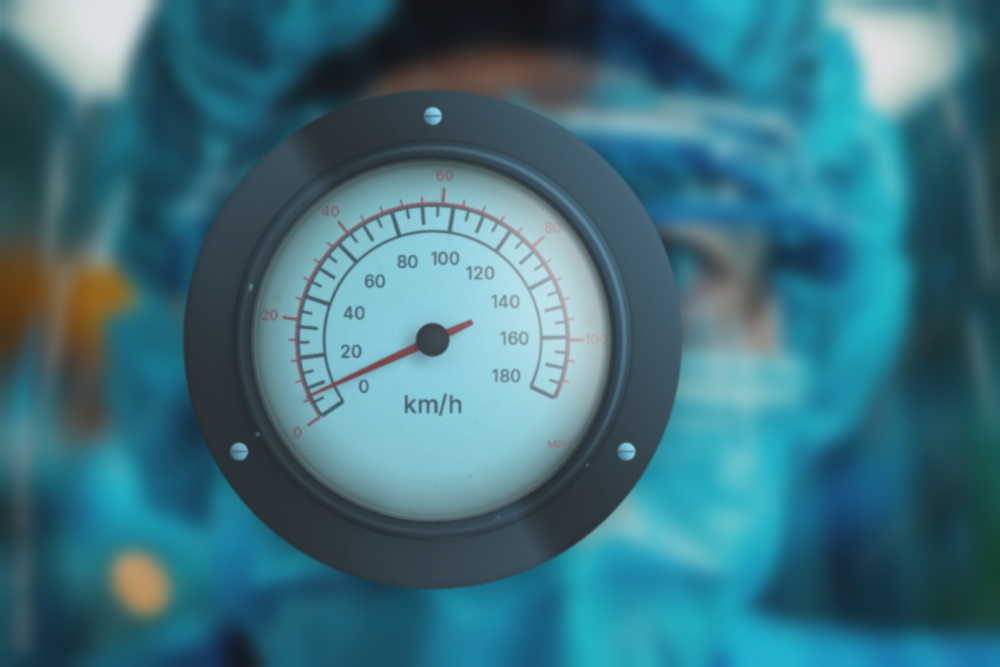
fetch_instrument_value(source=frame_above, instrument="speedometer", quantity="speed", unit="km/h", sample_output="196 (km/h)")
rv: 7.5 (km/h)
